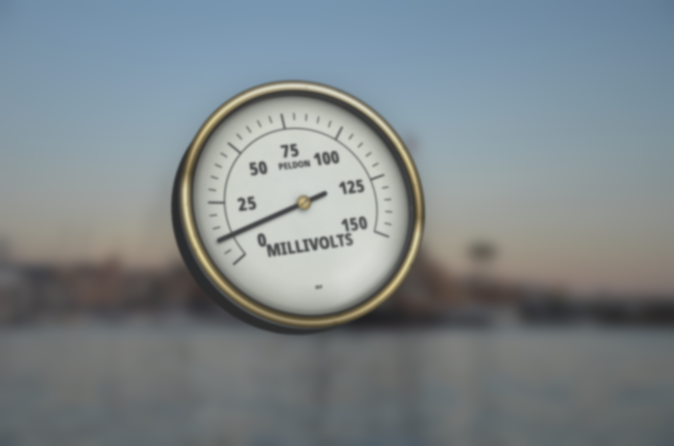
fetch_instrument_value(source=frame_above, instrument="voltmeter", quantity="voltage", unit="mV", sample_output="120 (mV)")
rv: 10 (mV)
